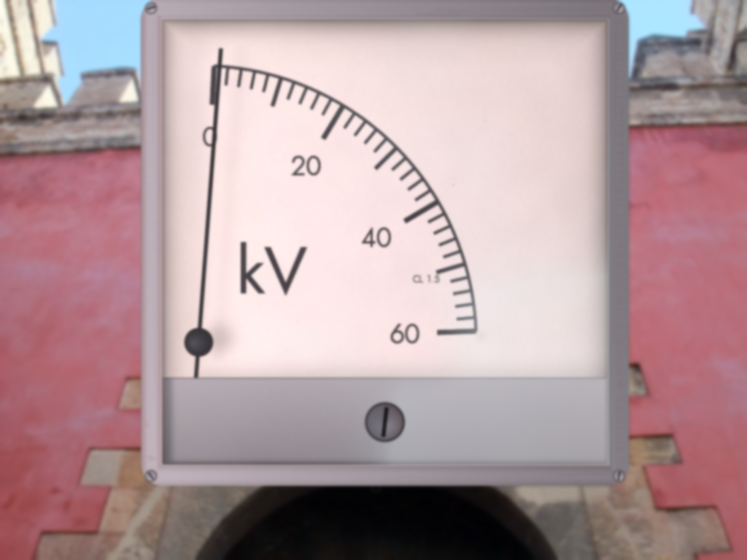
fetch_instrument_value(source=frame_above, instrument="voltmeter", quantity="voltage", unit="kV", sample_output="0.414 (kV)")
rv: 1 (kV)
